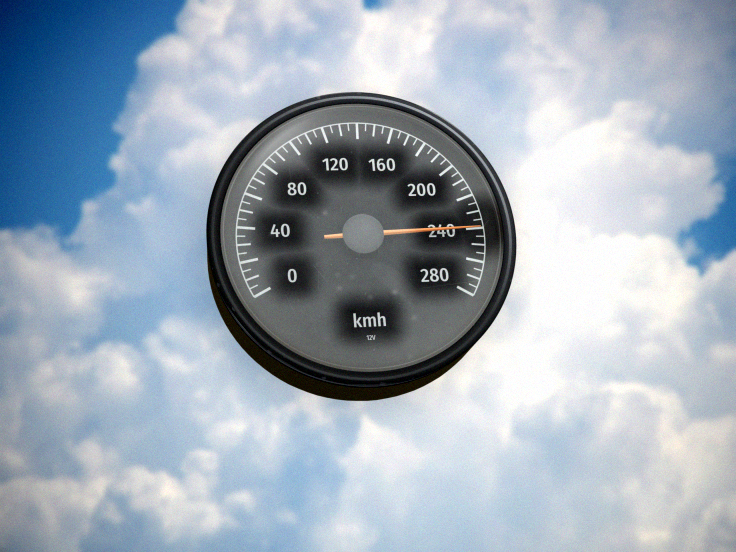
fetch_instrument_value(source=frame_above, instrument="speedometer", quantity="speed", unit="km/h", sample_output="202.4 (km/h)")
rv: 240 (km/h)
